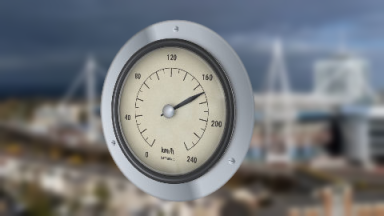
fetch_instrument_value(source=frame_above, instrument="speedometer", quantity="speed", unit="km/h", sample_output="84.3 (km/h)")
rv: 170 (km/h)
